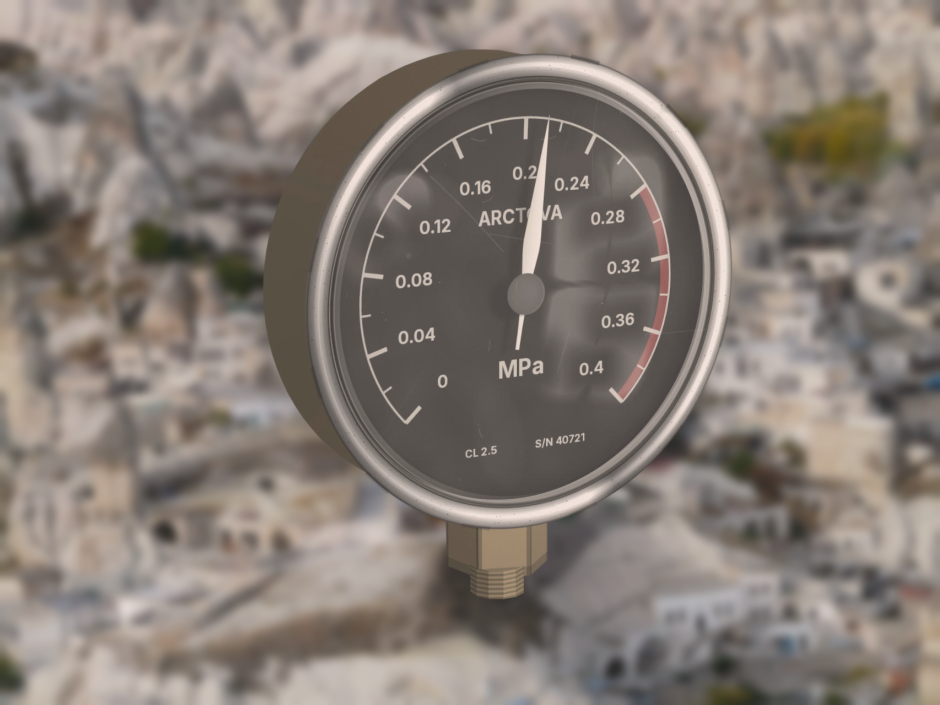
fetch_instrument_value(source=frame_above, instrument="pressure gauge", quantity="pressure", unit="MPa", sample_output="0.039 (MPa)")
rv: 0.21 (MPa)
